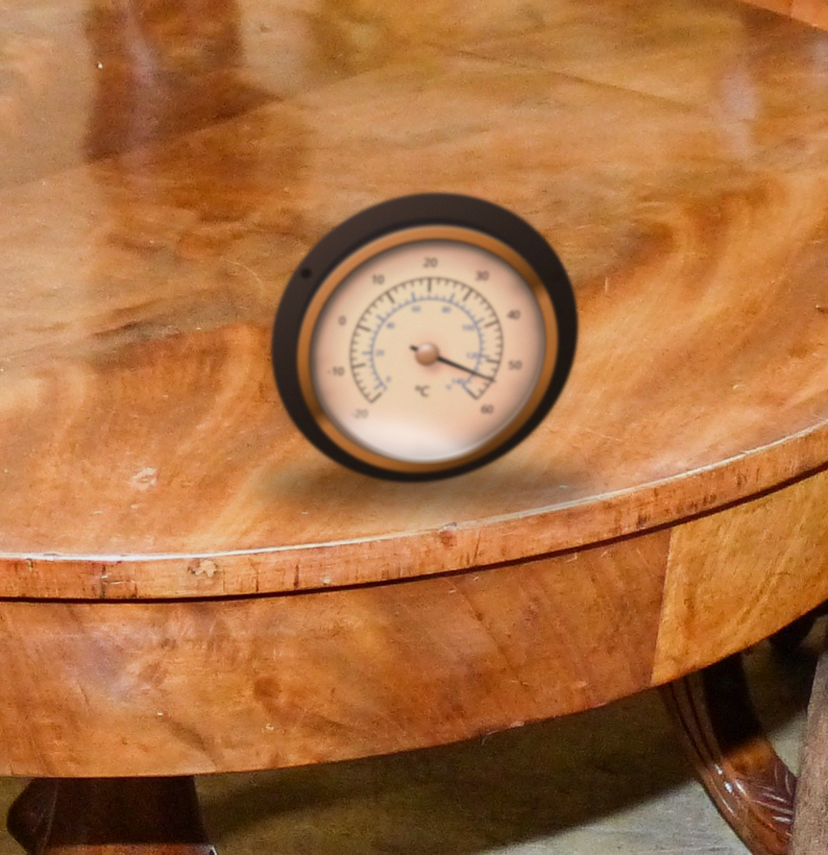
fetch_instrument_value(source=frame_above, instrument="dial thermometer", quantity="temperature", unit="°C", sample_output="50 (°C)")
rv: 54 (°C)
